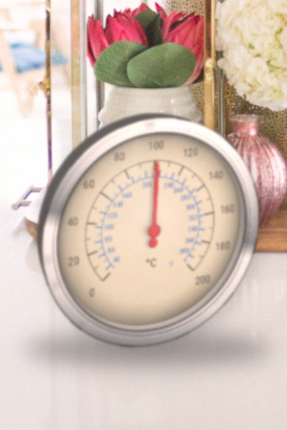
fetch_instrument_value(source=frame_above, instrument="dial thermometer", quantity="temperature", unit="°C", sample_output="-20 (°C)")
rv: 100 (°C)
